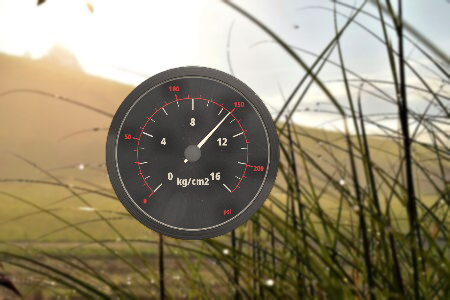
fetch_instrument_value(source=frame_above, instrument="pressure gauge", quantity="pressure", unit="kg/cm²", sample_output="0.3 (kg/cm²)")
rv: 10.5 (kg/cm²)
